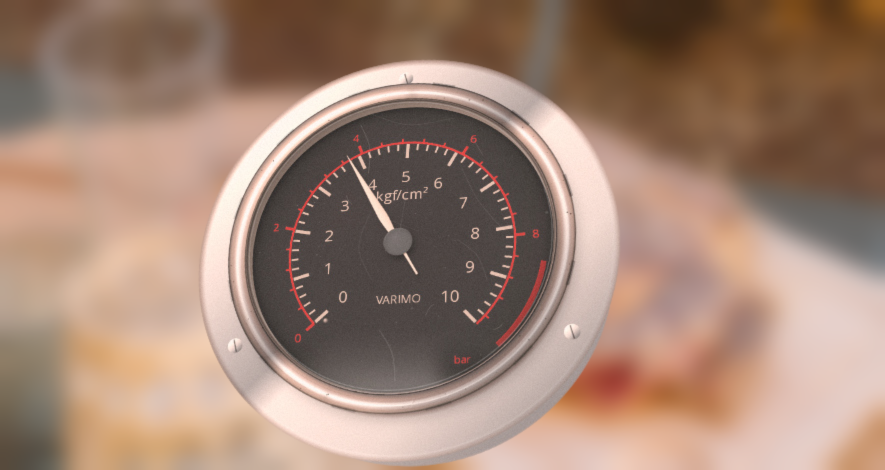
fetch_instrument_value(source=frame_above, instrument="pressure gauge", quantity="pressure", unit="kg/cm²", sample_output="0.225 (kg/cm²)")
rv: 3.8 (kg/cm²)
